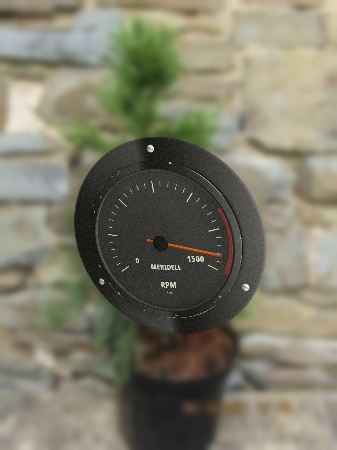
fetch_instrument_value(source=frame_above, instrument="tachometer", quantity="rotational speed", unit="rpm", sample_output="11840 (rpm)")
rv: 1400 (rpm)
